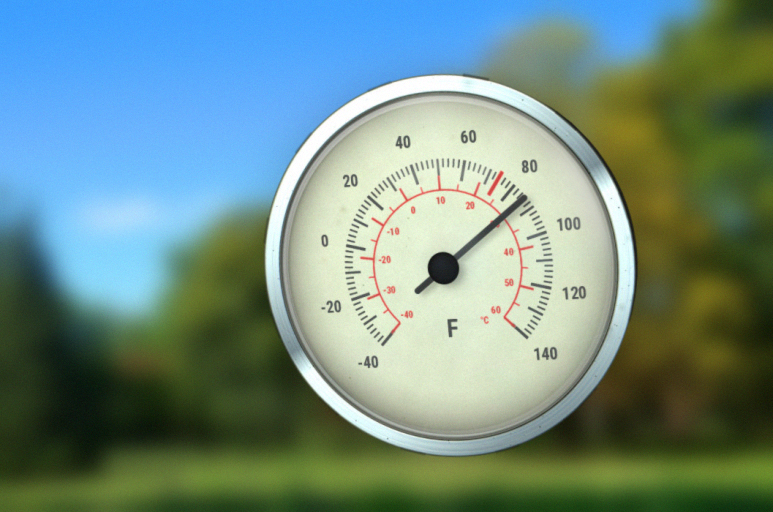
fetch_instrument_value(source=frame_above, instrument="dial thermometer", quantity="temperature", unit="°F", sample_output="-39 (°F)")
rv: 86 (°F)
